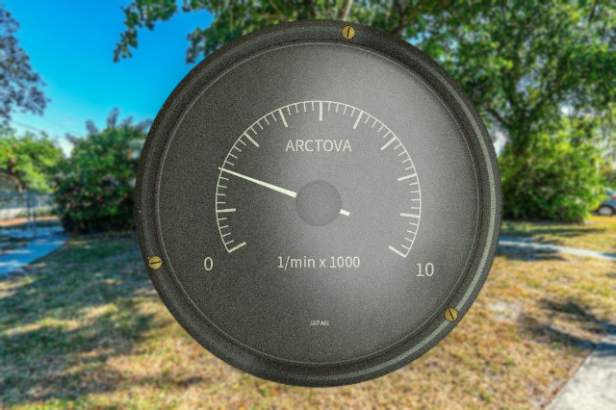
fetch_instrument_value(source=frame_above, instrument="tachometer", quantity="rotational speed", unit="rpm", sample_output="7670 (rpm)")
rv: 2000 (rpm)
